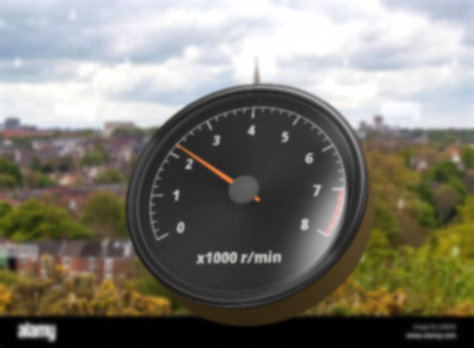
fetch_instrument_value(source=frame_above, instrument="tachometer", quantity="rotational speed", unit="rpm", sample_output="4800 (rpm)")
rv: 2200 (rpm)
